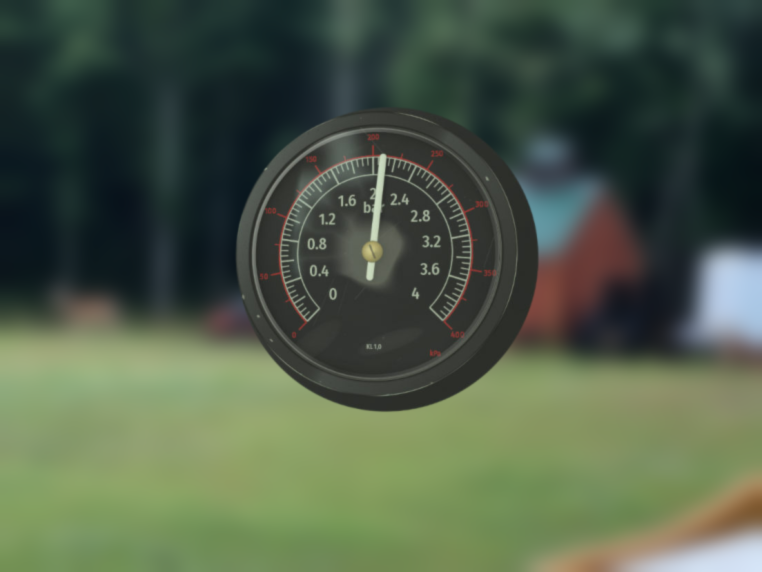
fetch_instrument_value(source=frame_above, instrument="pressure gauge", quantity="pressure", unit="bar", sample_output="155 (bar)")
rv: 2.1 (bar)
